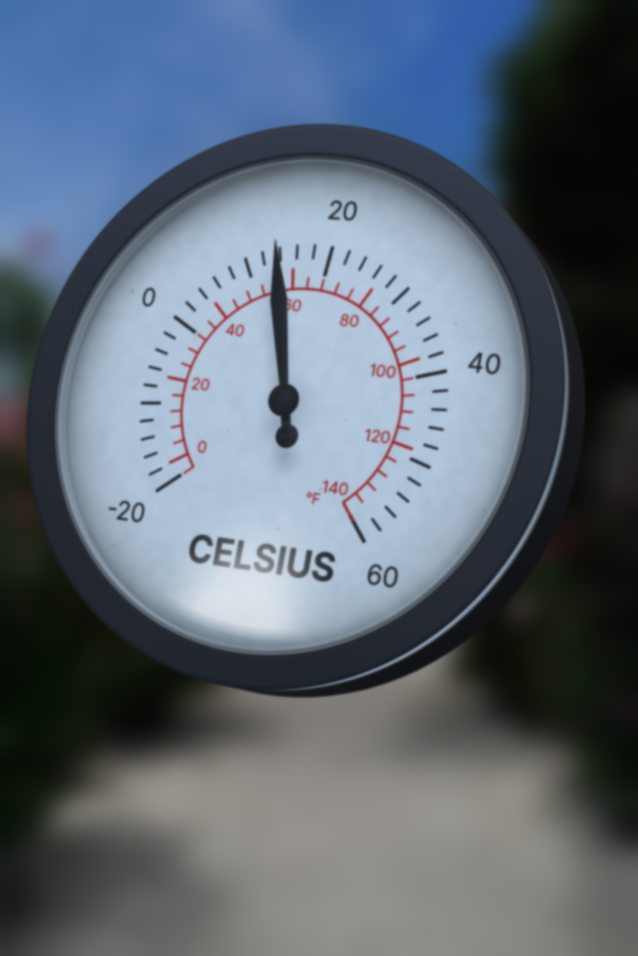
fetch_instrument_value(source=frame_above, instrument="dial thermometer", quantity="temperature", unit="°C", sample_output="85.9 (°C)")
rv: 14 (°C)
